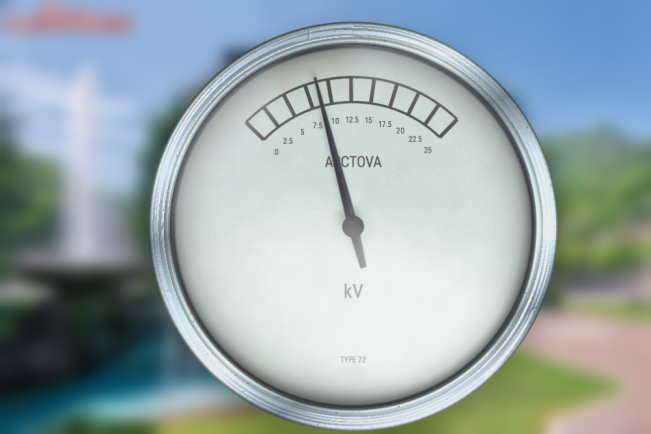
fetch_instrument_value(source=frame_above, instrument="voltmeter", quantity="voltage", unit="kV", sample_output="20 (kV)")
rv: 8.75 (kV)
